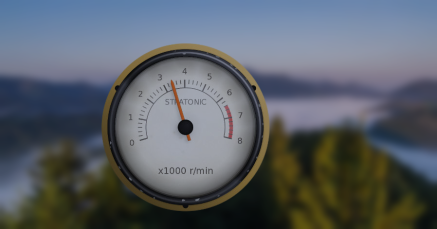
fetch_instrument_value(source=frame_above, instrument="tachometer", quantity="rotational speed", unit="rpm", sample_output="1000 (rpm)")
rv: 3400 (rpm)
